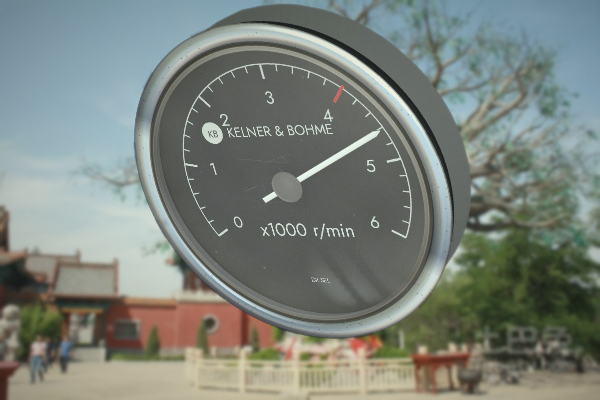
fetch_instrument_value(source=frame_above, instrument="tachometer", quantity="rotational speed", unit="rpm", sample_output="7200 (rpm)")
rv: 4600 (rpm)
